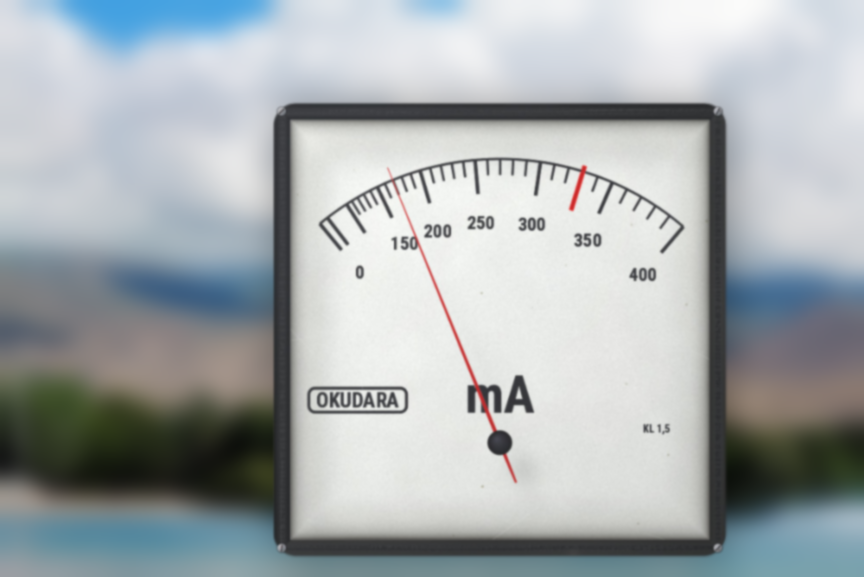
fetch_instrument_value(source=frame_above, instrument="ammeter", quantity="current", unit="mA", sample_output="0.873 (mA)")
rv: 170 (mA)
